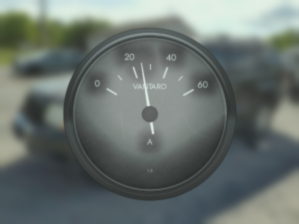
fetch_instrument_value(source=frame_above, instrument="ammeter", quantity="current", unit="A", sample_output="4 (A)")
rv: 25 (A)
